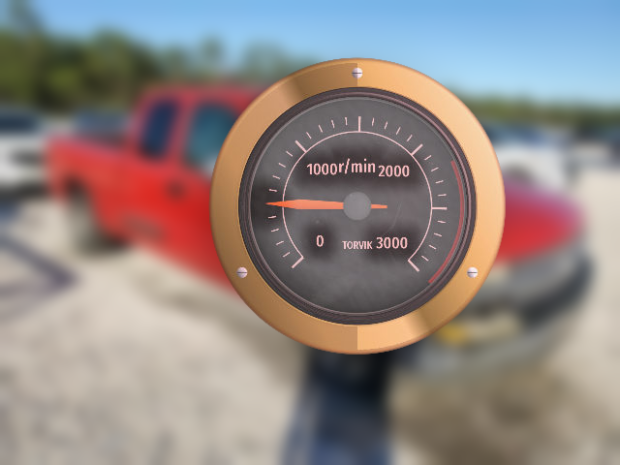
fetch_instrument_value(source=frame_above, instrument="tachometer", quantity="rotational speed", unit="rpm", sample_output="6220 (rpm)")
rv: 500 (rpm)
